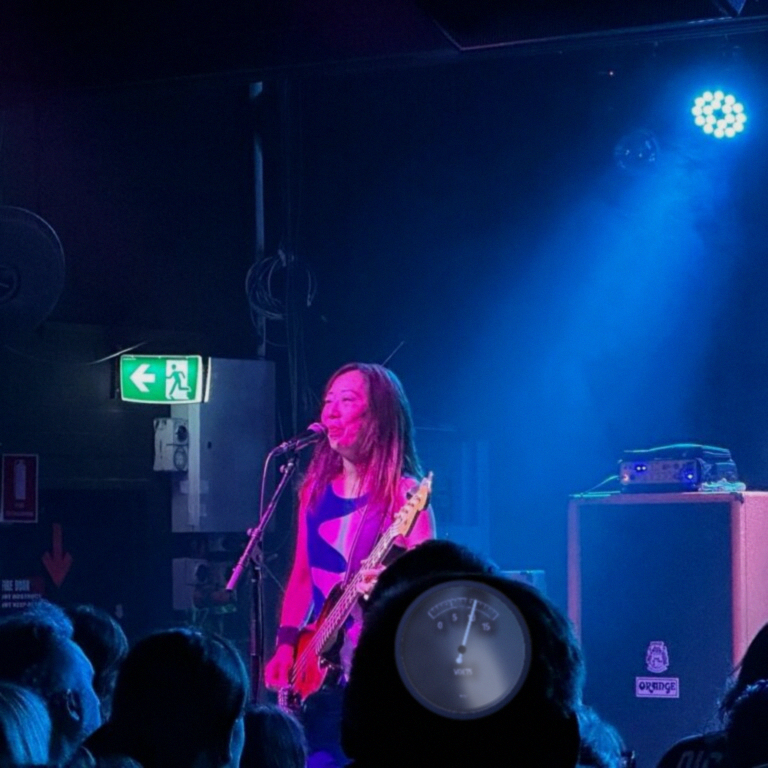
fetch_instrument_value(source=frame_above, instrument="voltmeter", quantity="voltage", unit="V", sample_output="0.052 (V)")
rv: 10 (V)
